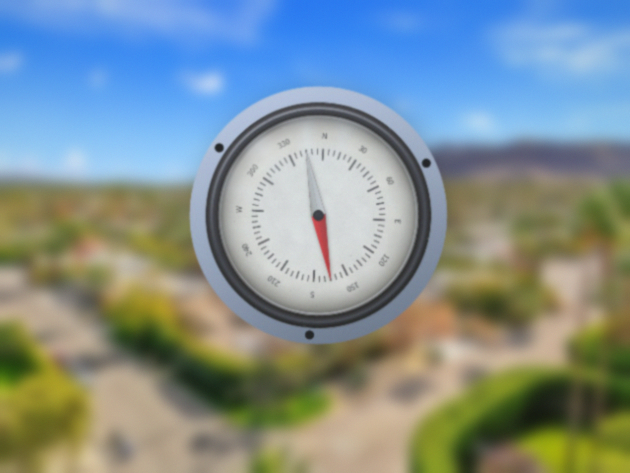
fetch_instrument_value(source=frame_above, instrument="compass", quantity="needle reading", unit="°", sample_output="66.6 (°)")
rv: 165 (°)
